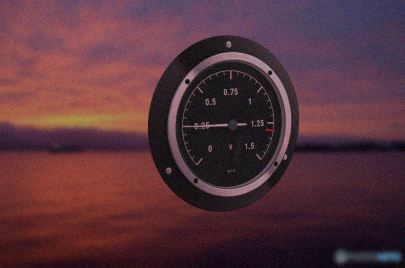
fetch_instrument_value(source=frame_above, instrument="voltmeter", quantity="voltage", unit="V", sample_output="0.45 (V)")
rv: 0.25 (V)
